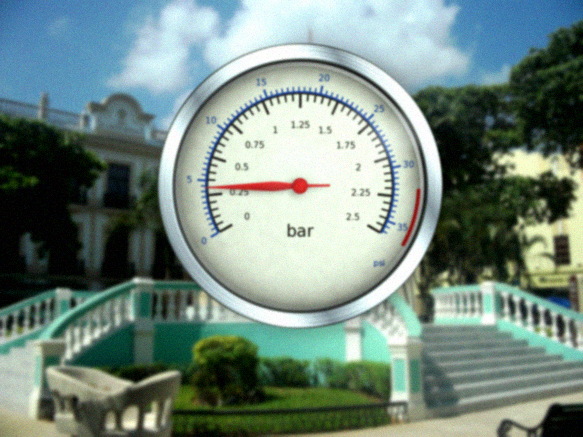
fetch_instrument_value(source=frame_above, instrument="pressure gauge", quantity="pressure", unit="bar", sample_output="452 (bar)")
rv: 0.3 (bar)
